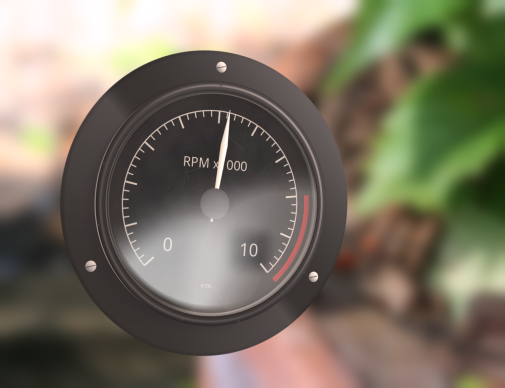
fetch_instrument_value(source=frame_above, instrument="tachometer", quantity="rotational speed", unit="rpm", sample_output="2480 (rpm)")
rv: 5200 (rpm)
